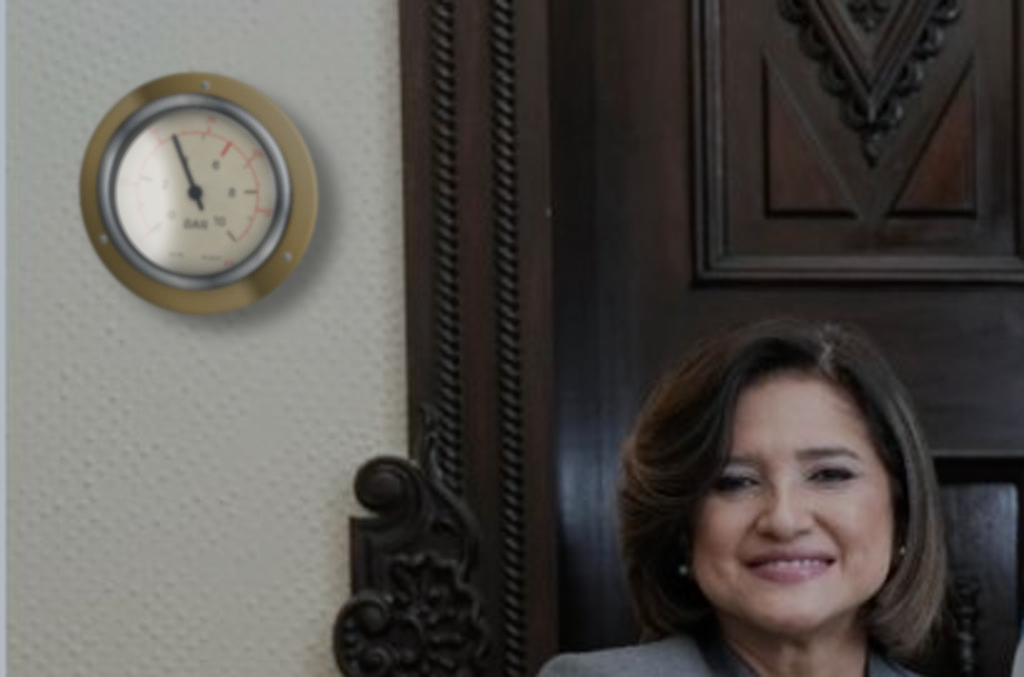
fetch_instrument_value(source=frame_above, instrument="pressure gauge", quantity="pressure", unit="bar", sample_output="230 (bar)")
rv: 4 (bar)
